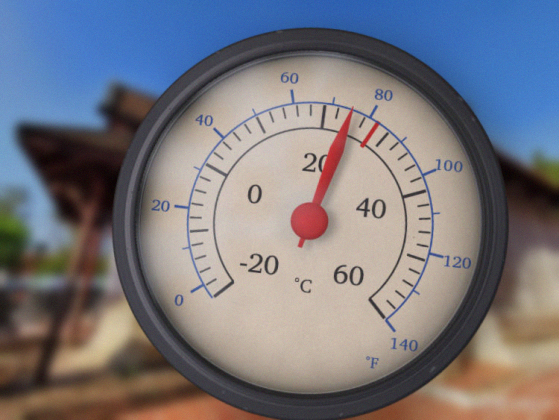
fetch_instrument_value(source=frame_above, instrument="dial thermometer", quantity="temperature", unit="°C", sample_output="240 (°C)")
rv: 24 (°C)
